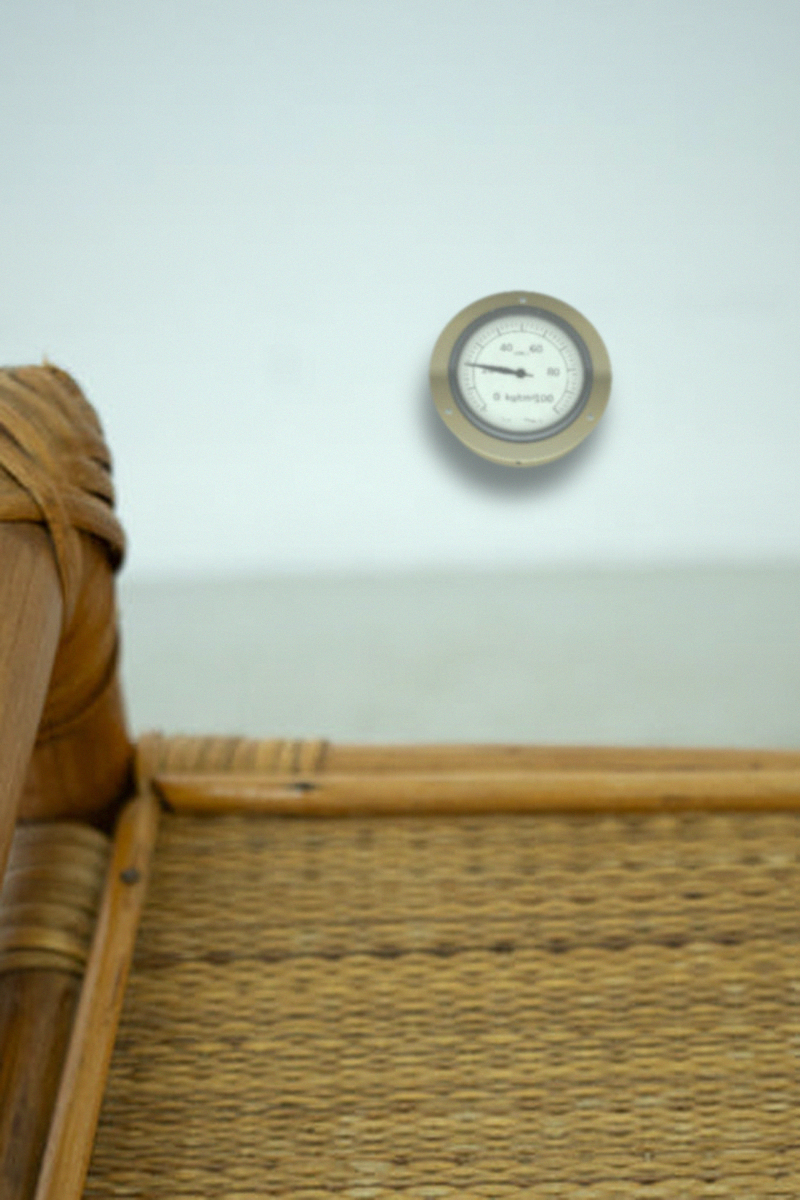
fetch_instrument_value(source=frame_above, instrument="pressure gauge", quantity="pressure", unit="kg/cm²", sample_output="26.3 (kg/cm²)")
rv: 20 (kg/cm²)
